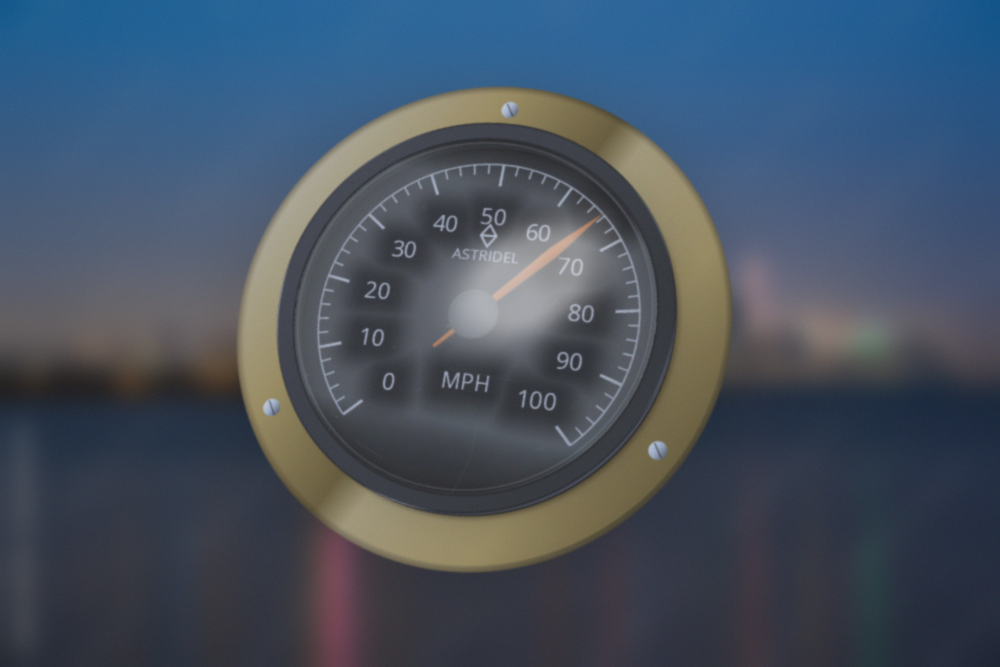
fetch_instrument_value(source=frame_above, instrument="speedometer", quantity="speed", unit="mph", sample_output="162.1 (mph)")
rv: 66 (mph)
